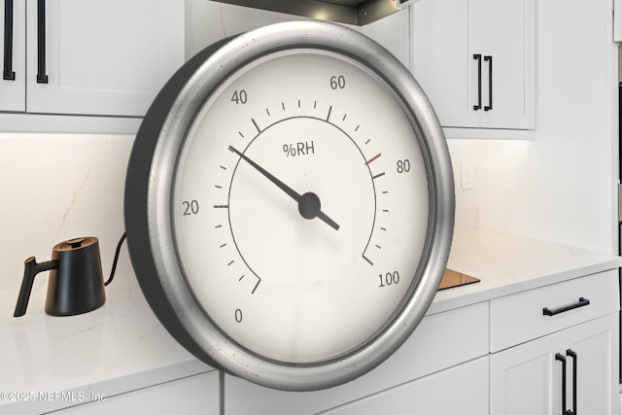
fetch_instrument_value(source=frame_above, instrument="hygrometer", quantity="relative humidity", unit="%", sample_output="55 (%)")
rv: 32 (%)
